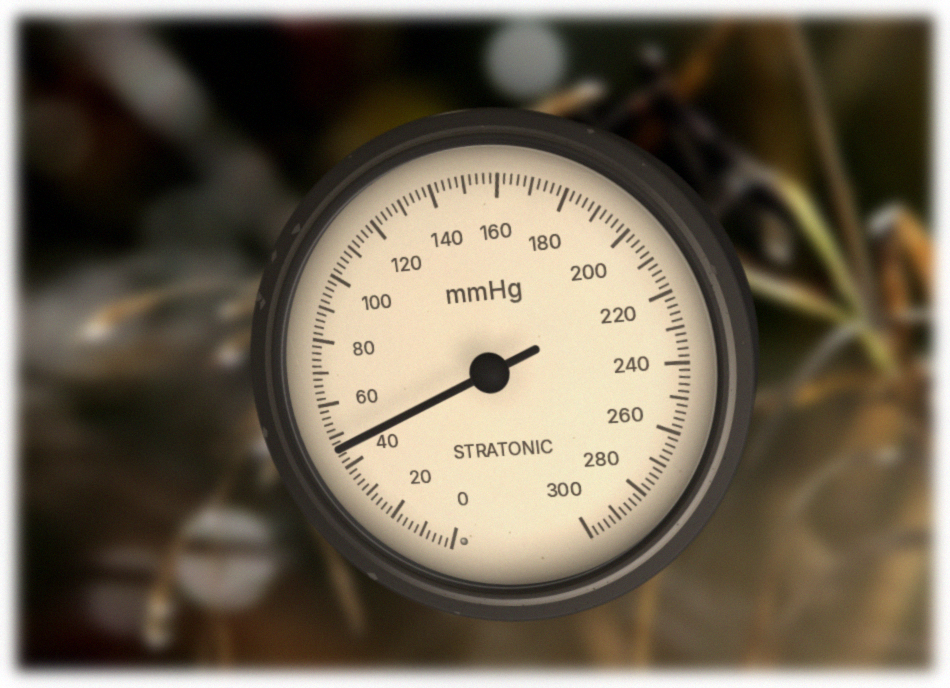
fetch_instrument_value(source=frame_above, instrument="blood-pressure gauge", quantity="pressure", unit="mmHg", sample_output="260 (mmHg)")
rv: 46 (mmHg)
